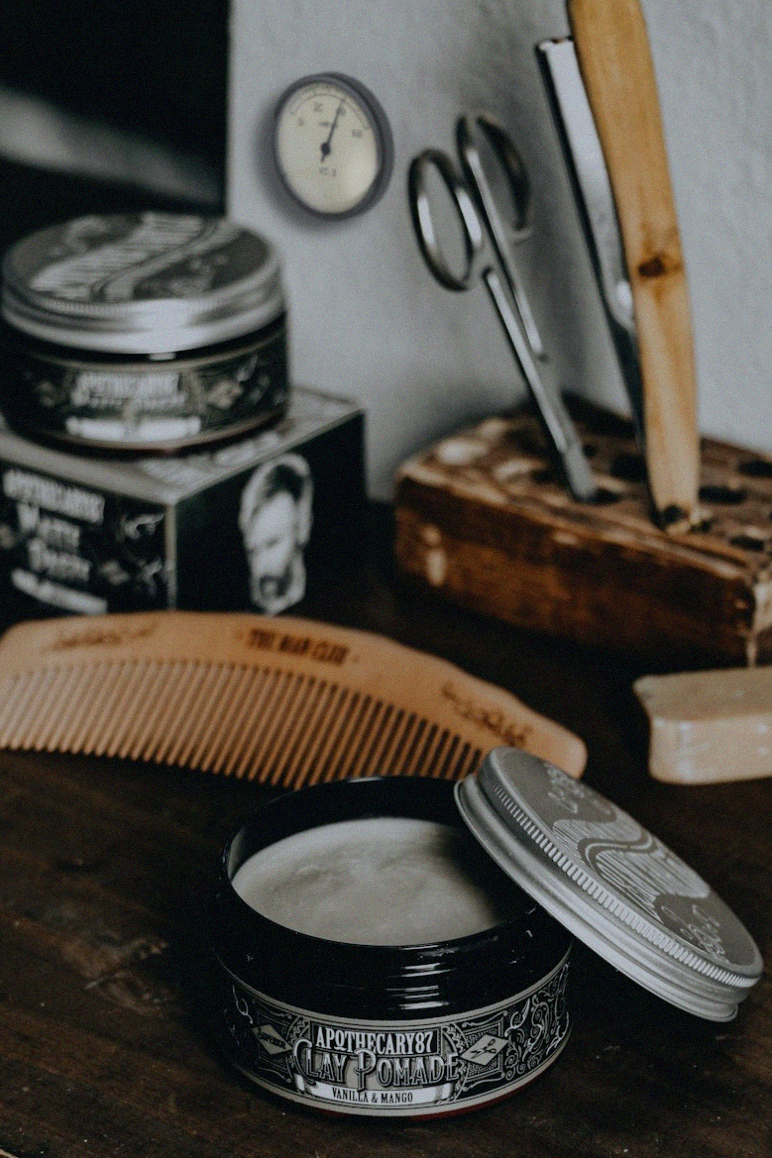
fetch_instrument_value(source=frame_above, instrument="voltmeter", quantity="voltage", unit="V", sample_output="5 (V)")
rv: 40 (V)
